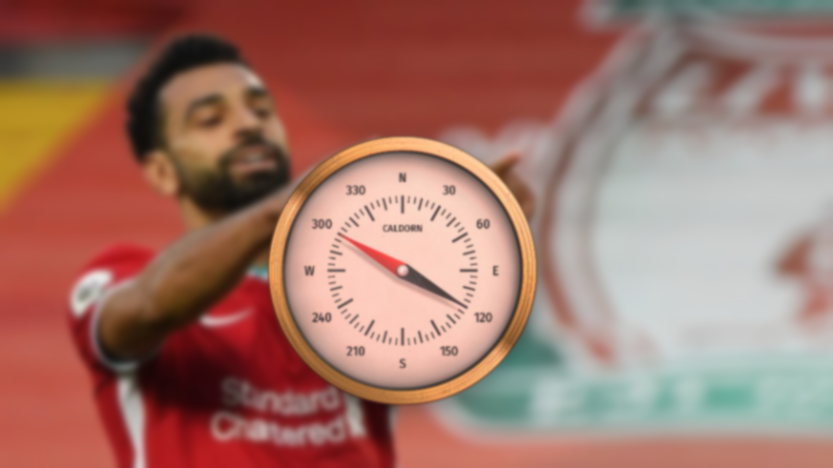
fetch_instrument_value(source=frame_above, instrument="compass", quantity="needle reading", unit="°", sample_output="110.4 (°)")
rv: 300 (°)
